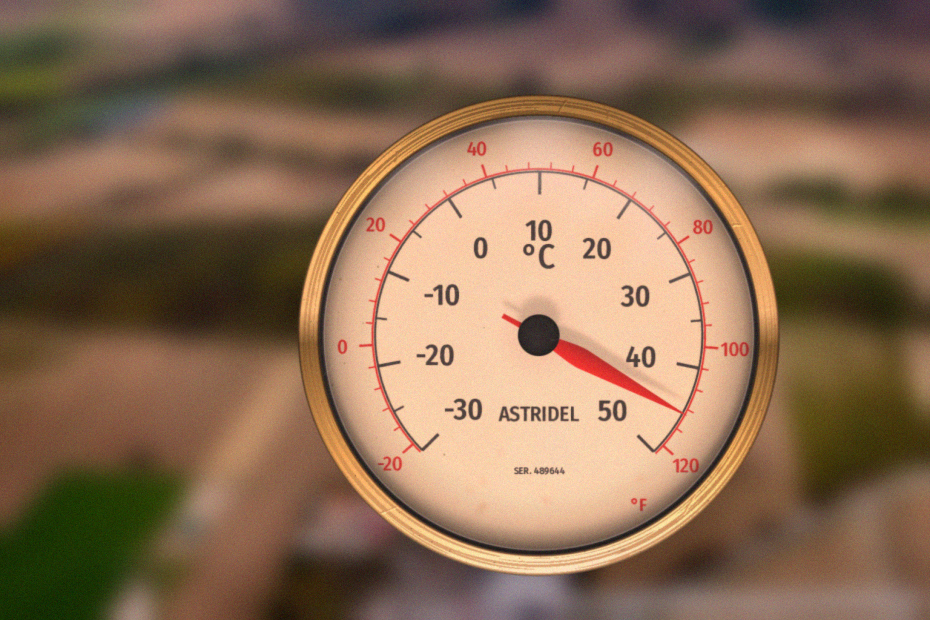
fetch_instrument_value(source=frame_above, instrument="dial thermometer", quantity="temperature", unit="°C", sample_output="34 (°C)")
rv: 45 (°C)
